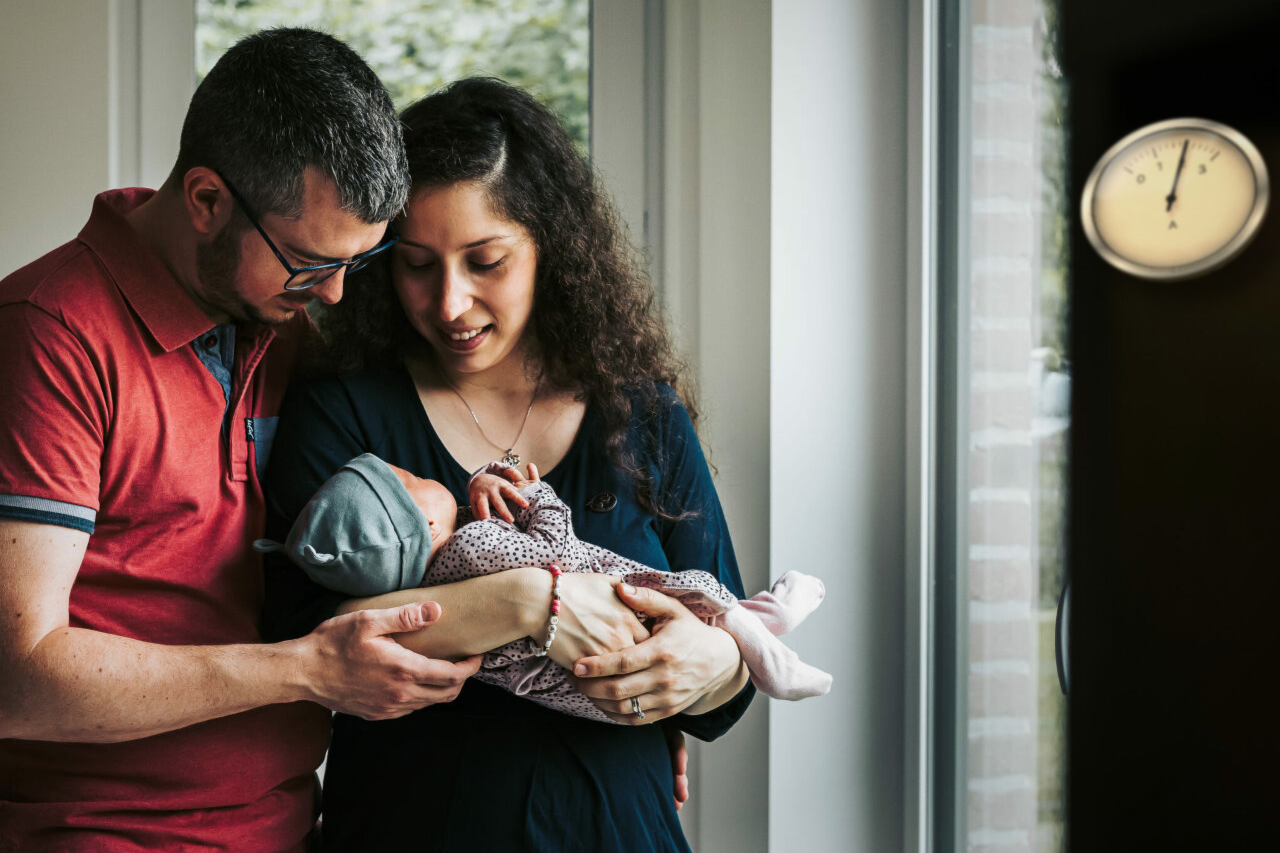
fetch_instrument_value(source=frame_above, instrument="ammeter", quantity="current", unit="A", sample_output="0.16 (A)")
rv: 2 (A)
